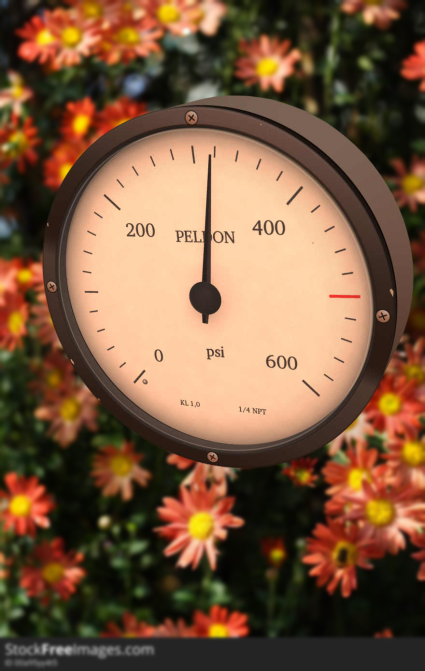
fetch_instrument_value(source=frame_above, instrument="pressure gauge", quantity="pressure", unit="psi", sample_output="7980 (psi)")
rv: 320 (psi)
